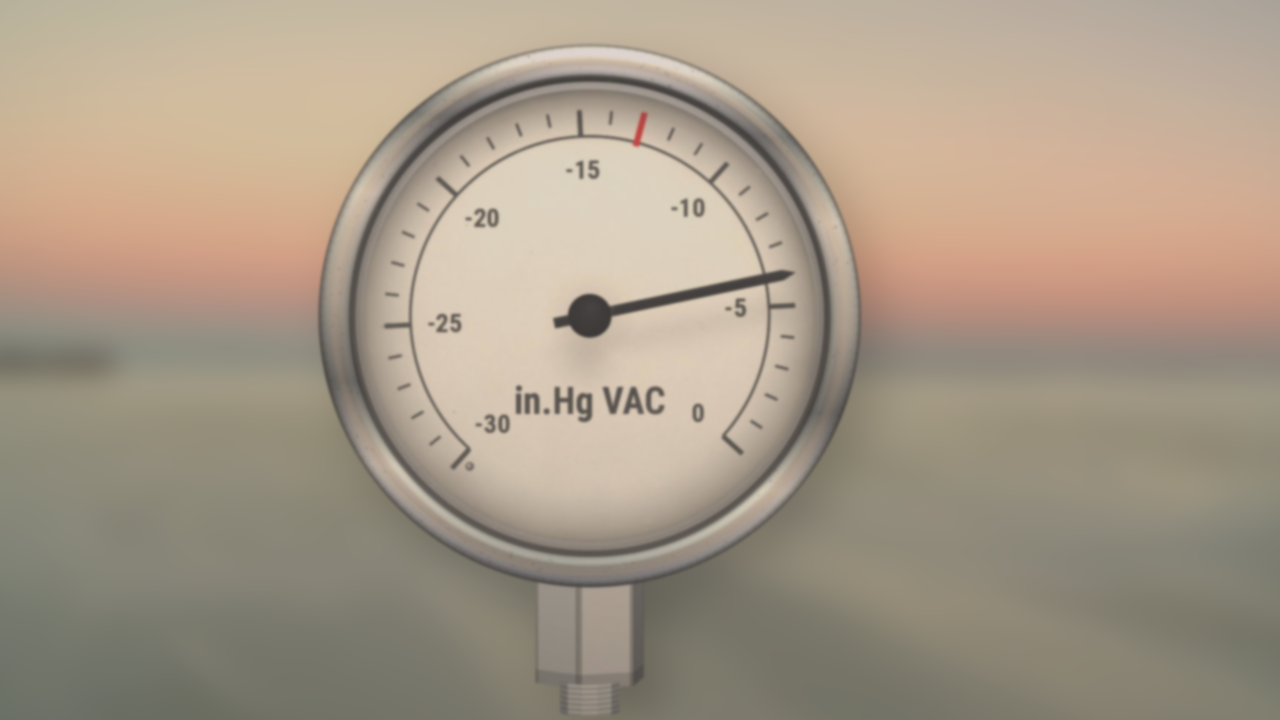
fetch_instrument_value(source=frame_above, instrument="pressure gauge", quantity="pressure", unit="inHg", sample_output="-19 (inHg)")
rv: -6 (inHg)
